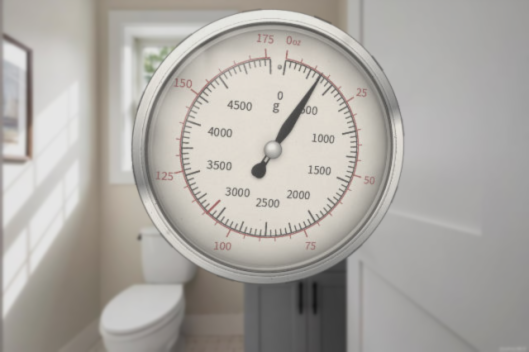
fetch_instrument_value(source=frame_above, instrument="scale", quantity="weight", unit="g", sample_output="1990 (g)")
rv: 350 (g)
